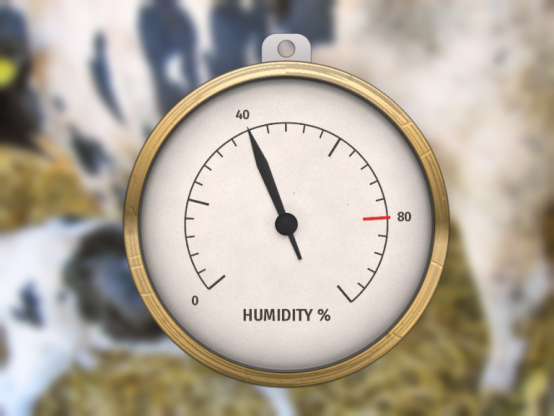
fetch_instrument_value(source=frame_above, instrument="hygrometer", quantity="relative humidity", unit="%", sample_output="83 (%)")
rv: 40 (%)
